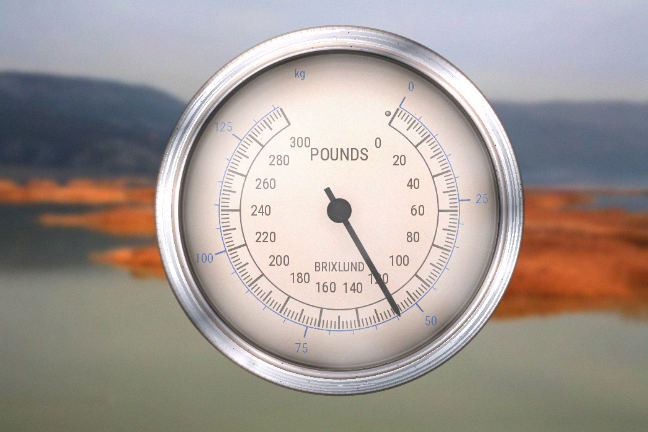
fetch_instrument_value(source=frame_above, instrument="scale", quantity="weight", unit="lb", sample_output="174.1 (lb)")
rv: 120 (lb)
